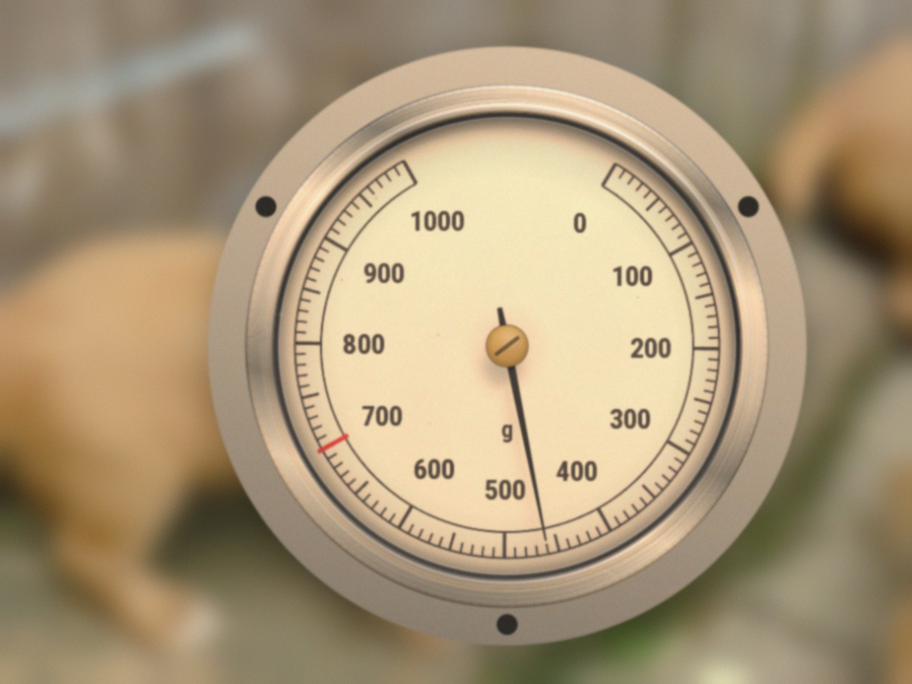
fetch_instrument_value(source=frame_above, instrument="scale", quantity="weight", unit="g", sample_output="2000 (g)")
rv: 460 (g)
